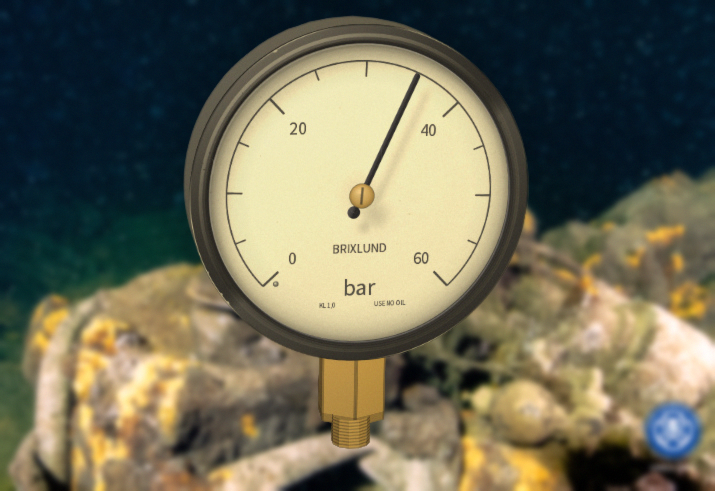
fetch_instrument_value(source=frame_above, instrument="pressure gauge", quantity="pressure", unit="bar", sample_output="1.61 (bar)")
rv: 35 (bar)
